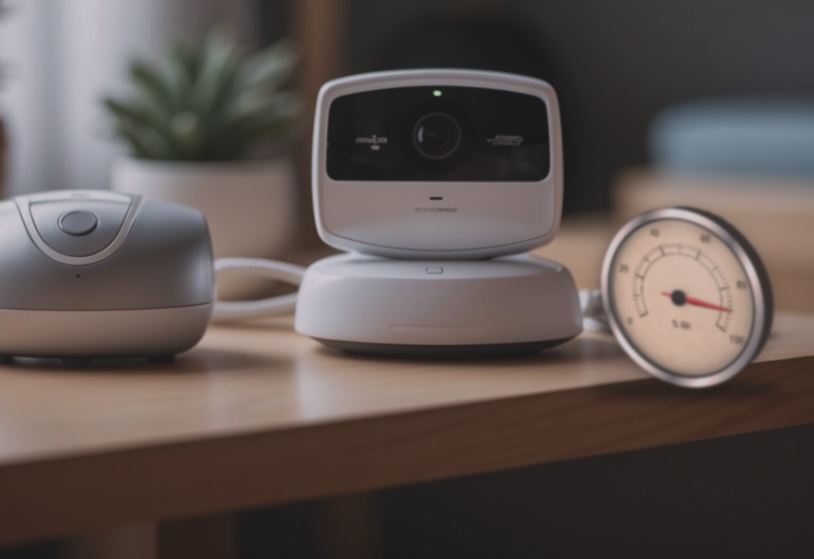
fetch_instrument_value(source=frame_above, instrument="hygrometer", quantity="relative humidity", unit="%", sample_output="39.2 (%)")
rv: 90 (%)
